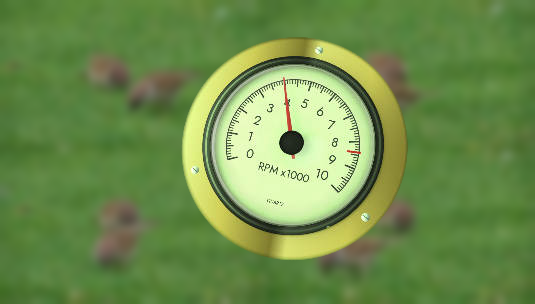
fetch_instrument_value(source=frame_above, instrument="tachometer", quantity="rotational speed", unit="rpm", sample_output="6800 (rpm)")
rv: 4000 (rpm)
